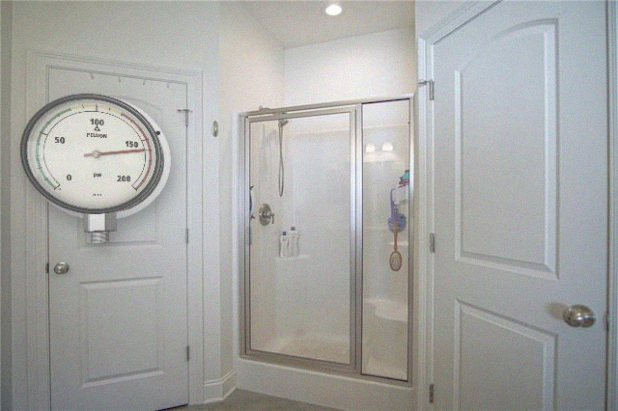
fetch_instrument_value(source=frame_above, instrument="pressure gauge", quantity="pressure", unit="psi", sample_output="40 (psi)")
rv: 160 (psi)
